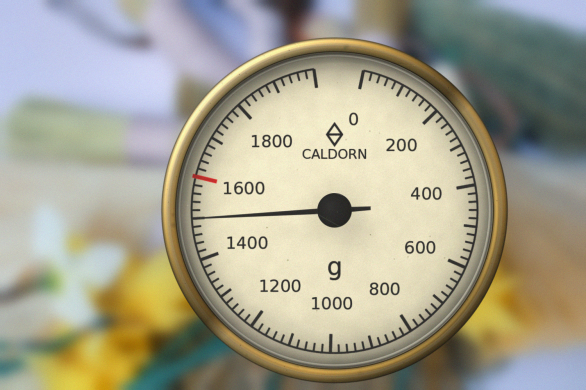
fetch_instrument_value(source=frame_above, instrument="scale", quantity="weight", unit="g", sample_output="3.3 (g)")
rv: 1500 (g)
